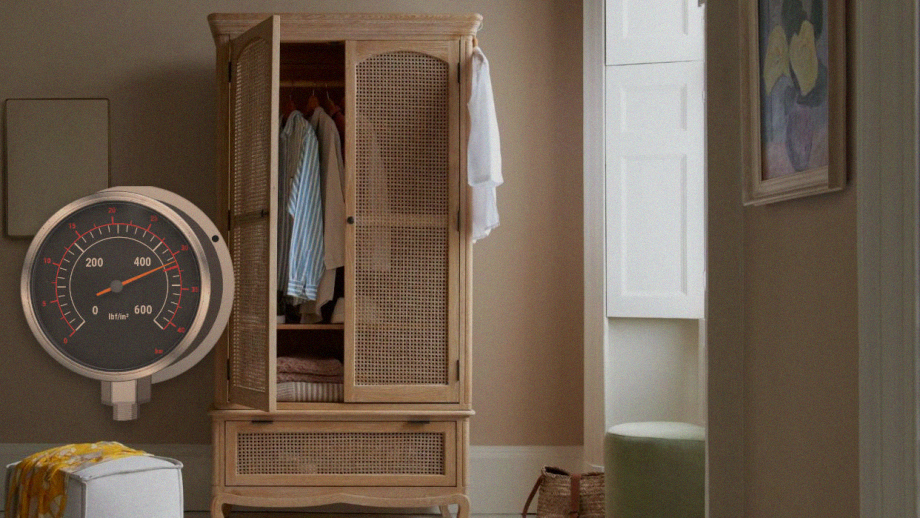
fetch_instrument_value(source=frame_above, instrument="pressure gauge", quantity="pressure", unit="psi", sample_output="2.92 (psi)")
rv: 450 (psi)
